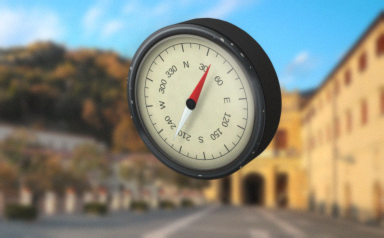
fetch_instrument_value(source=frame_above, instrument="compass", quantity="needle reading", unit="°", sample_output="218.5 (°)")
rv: 40 (°)
